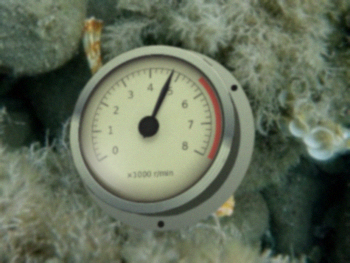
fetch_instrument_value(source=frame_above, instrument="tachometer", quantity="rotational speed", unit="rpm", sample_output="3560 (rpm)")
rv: 4800 (rpm)
